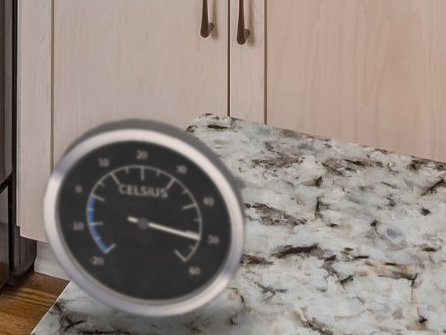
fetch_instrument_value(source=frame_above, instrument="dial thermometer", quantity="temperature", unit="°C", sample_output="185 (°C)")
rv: 50 (°C)
